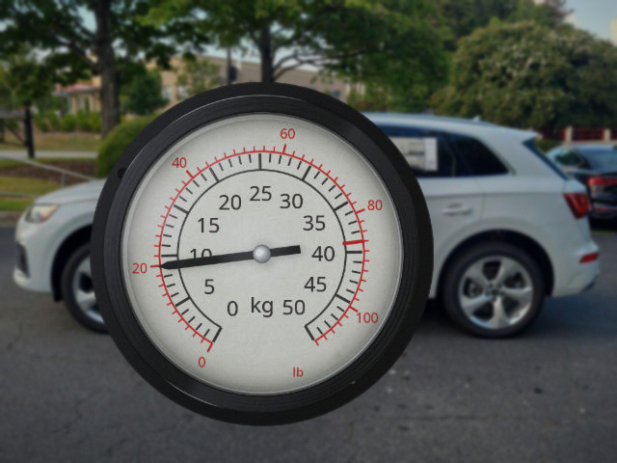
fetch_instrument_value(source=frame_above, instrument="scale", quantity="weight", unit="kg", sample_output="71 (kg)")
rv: 9 (kg)
